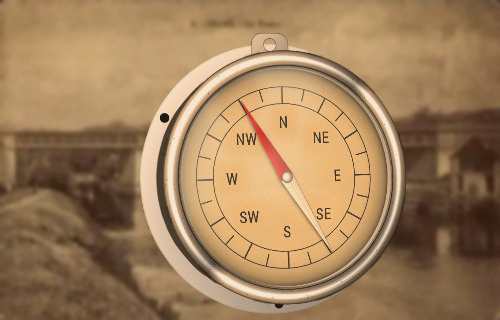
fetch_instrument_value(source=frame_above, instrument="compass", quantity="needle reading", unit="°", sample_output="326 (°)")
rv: 330 (°)
